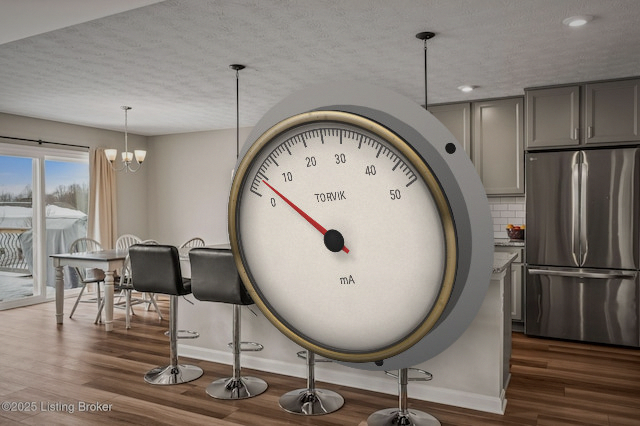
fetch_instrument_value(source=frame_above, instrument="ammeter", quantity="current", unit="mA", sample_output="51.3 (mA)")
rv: 5 (mA)
